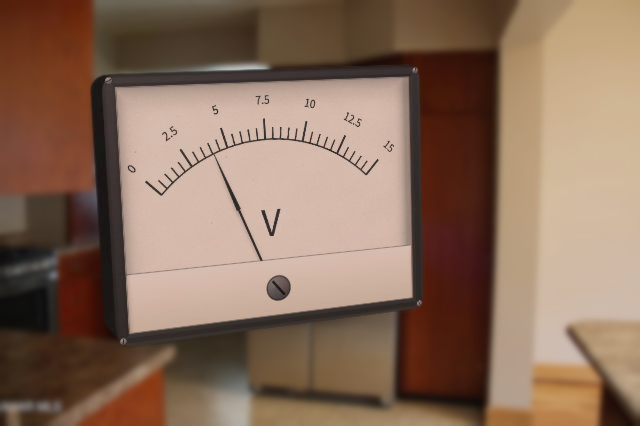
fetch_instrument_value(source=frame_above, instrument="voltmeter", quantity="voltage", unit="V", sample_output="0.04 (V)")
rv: 4 (V)
